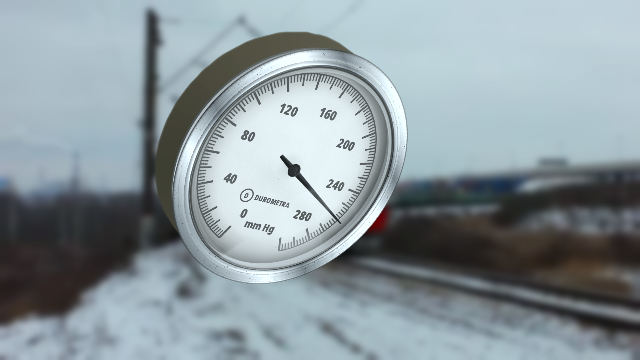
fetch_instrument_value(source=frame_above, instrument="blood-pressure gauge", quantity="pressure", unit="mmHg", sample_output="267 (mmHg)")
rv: 260 (mmHg)
